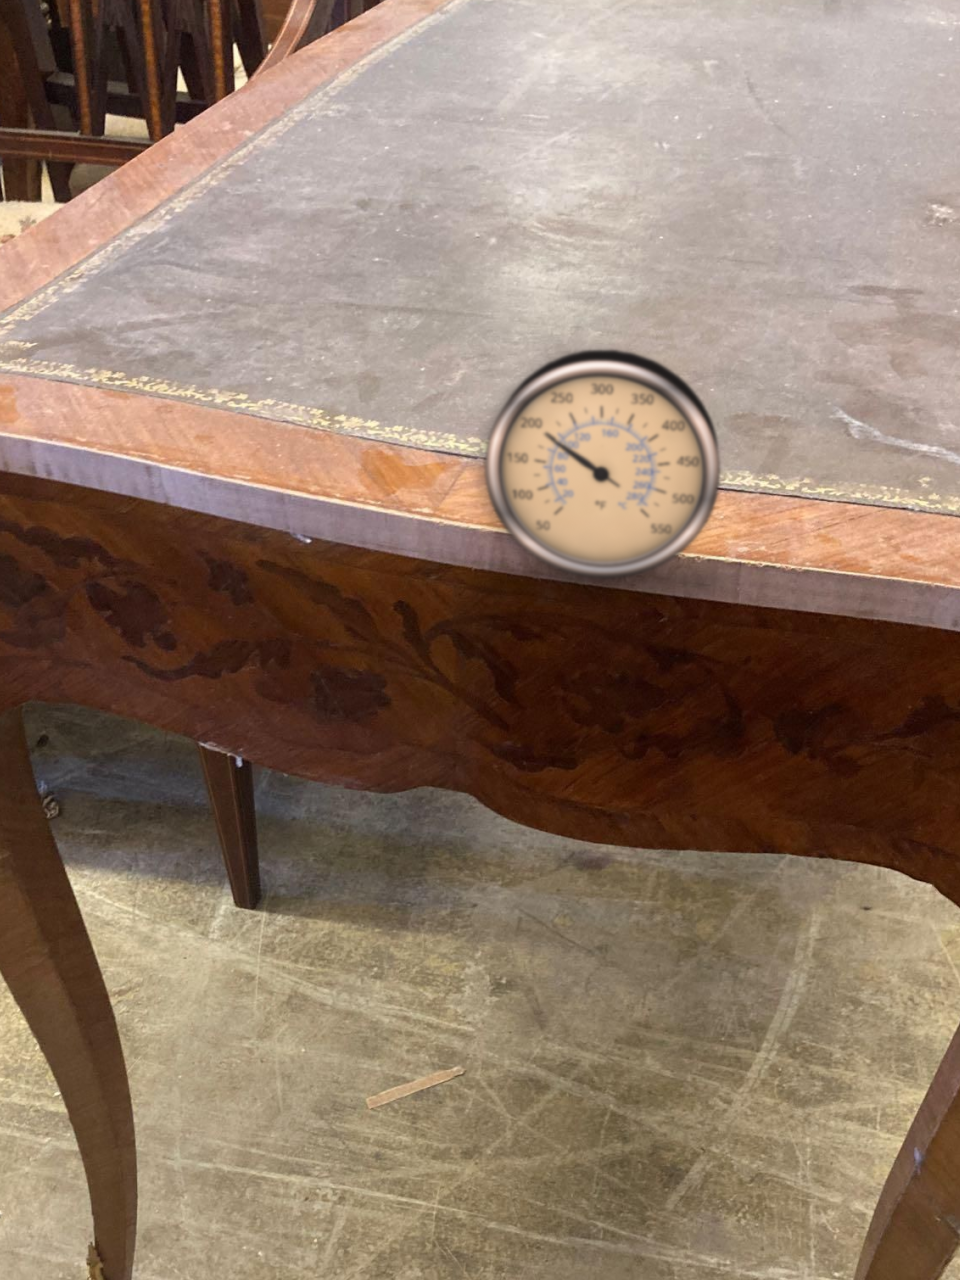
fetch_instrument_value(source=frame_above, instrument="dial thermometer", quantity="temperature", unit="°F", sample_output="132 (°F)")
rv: 200 (°F)
